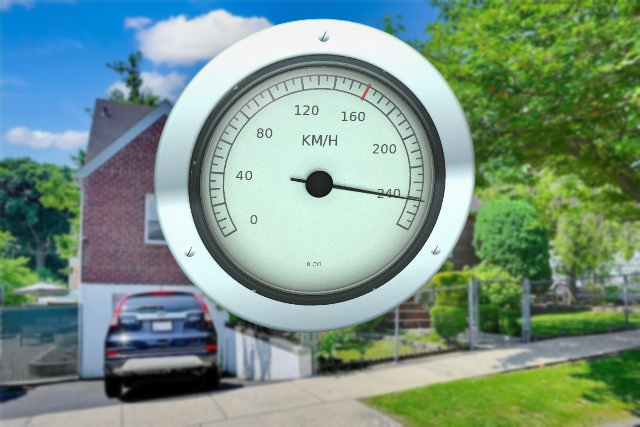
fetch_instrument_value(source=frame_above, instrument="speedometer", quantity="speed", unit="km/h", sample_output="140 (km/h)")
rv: 240 (km/h)
